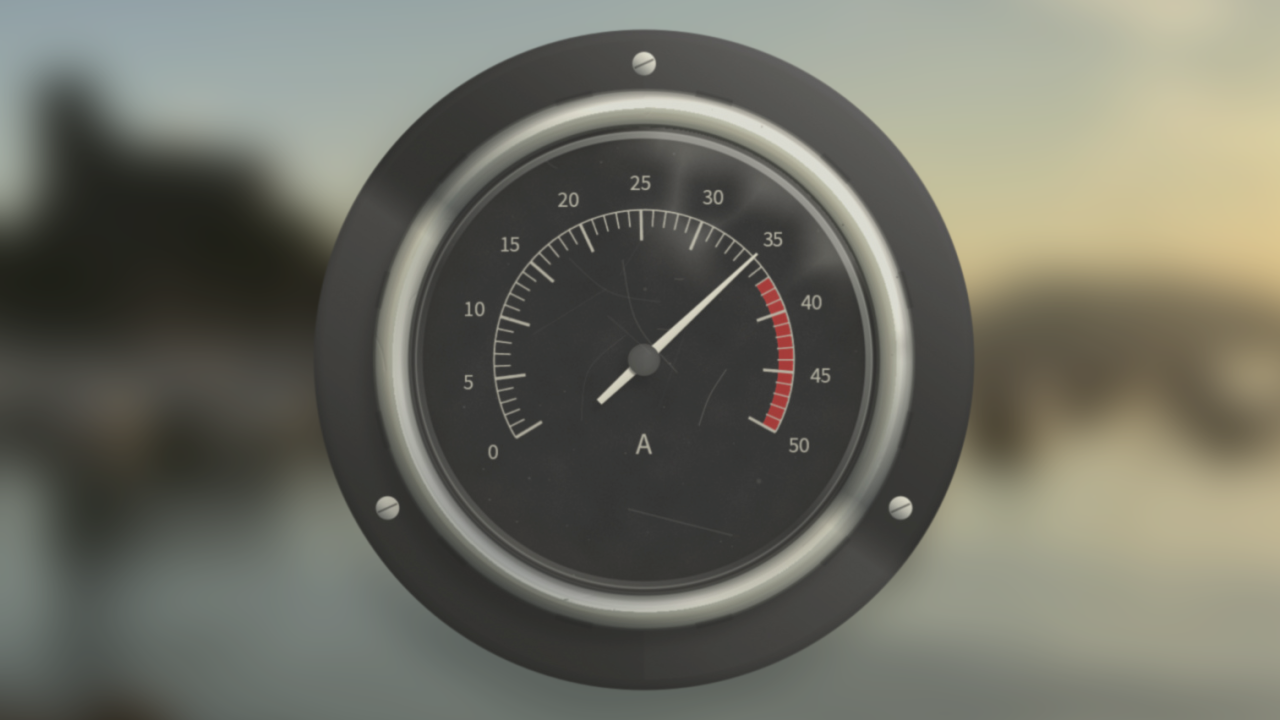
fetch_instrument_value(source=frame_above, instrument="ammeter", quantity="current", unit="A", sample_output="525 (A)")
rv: 35 (A)
